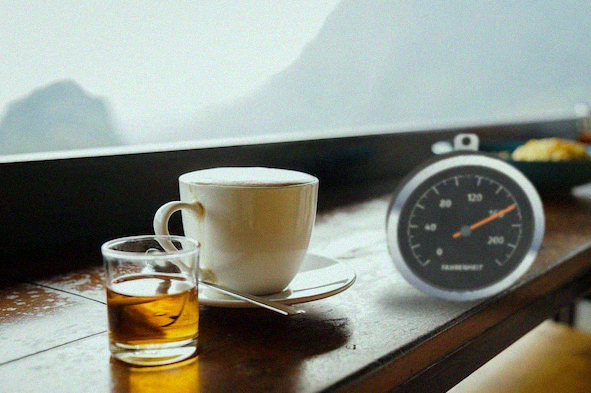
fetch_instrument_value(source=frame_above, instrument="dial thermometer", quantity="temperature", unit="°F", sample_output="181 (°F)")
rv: 160 (°F)
